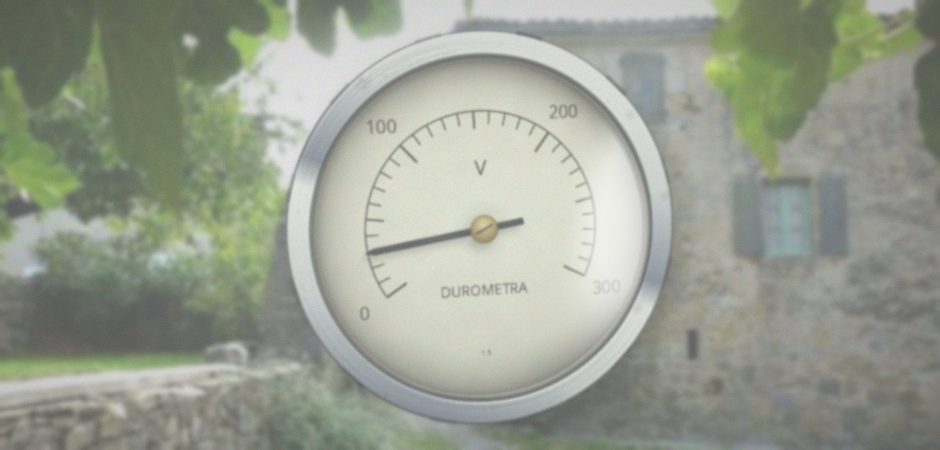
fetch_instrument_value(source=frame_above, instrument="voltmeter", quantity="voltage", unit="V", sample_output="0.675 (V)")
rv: 30 (V)
